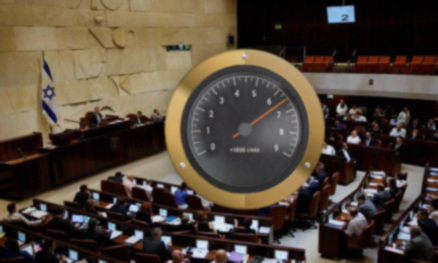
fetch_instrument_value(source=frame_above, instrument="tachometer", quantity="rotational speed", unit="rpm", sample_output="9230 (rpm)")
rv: 6500 (rpm)
